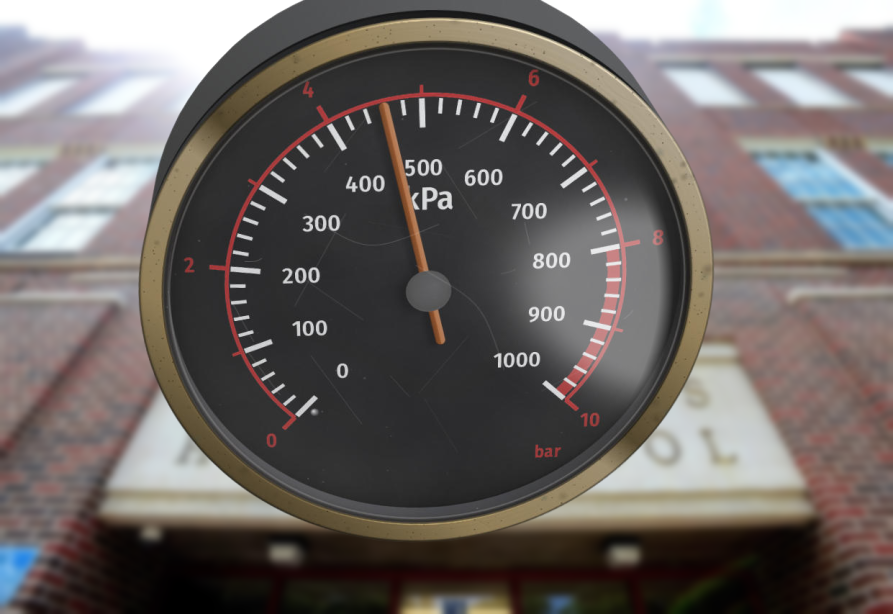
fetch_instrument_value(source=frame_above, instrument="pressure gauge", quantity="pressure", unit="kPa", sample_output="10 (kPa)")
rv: 460 (kPa)
